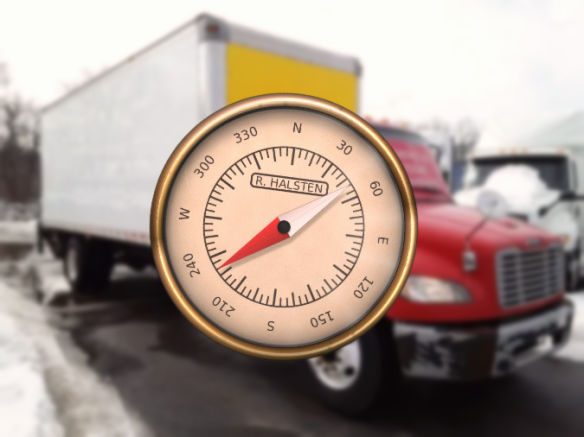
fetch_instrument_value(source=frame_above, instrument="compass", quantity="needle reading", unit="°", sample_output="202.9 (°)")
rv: 230 (°)
